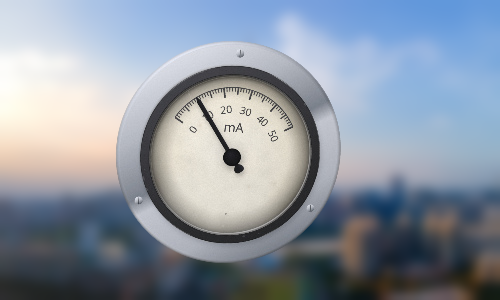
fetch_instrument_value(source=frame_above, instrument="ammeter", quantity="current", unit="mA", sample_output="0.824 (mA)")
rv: 10 (mA)
